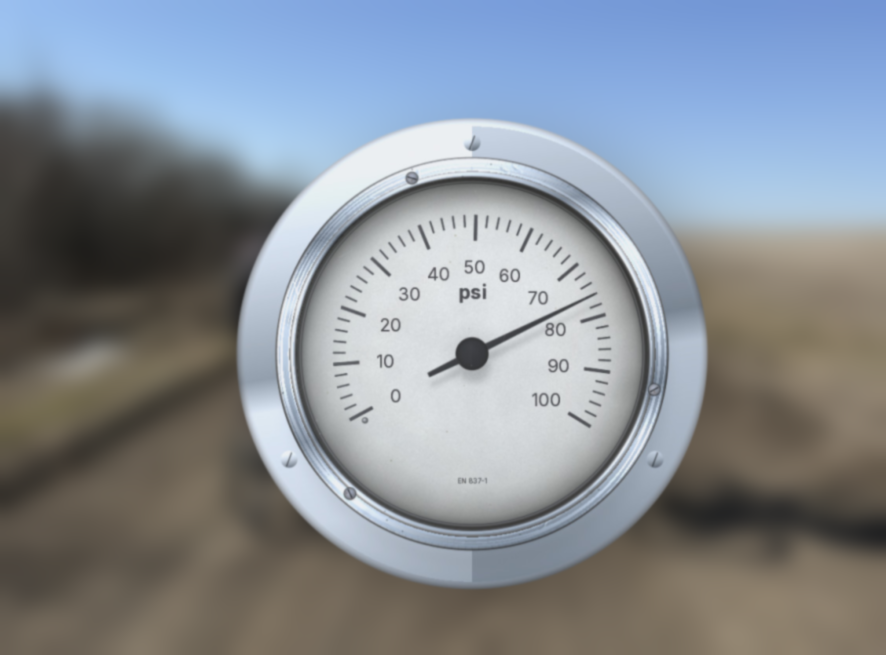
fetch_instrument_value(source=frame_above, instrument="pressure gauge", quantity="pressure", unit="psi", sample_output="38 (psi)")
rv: 76 (psi)
